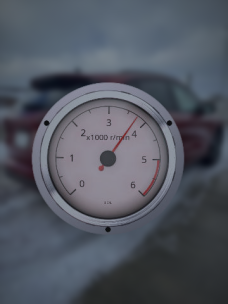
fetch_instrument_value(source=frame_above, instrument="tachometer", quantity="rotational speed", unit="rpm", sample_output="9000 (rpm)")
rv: 3750 (rpm)
